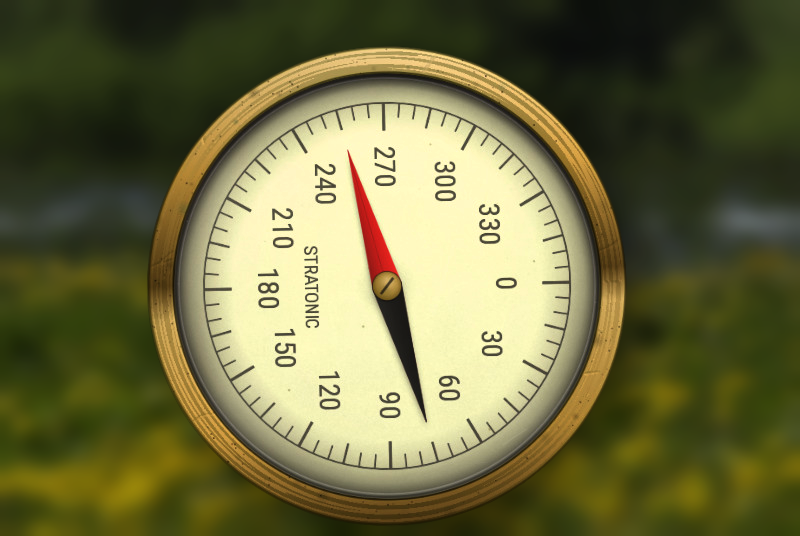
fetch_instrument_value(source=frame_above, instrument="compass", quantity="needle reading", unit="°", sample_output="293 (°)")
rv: 255 (°)
